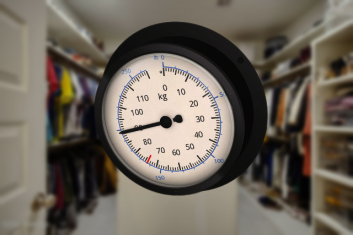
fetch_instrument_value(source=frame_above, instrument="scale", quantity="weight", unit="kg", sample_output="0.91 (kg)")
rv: 90 (kg)
